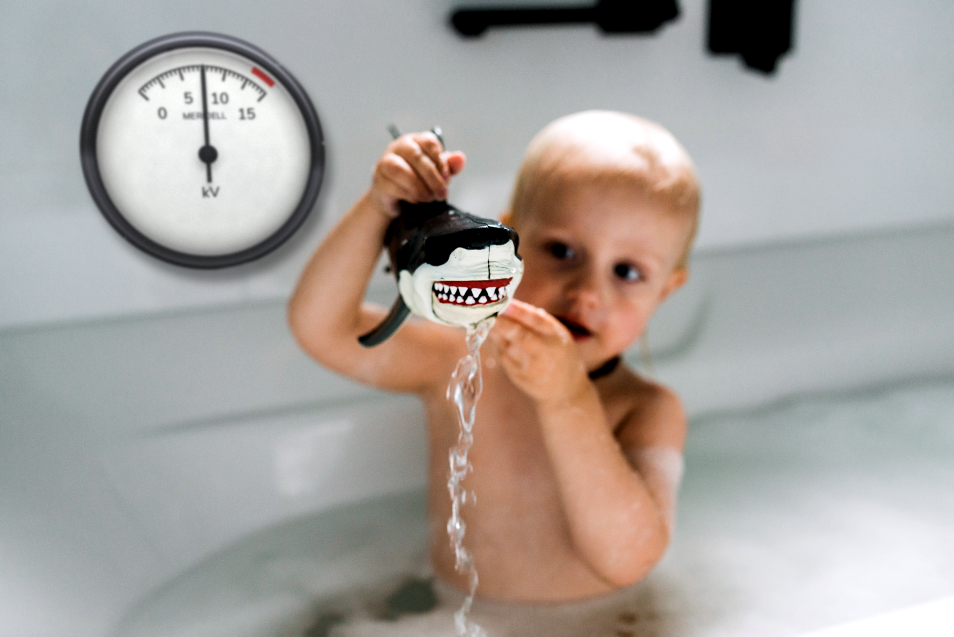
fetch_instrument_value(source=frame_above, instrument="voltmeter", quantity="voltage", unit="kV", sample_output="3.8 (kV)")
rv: 7.5 (kV)
